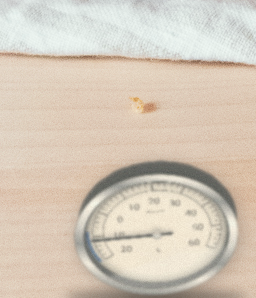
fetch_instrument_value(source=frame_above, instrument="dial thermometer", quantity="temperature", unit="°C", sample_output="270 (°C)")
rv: -10 (°C)
